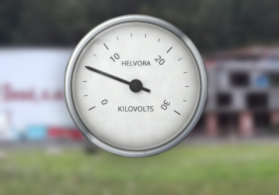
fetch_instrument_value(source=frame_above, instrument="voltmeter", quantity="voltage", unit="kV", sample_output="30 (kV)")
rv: 6 (kV)
